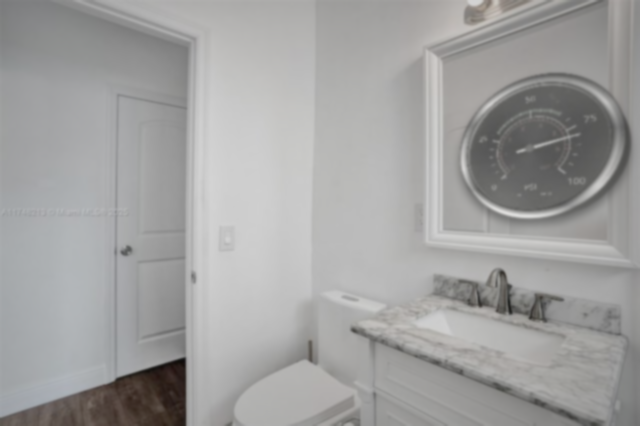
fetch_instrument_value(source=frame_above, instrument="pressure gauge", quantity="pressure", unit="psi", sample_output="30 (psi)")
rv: 80 (psi)
